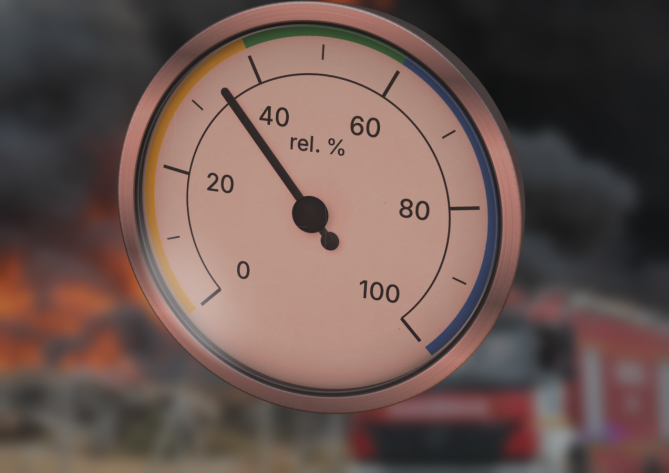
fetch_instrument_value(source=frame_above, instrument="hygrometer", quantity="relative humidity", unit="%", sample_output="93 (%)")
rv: 35 (%)
